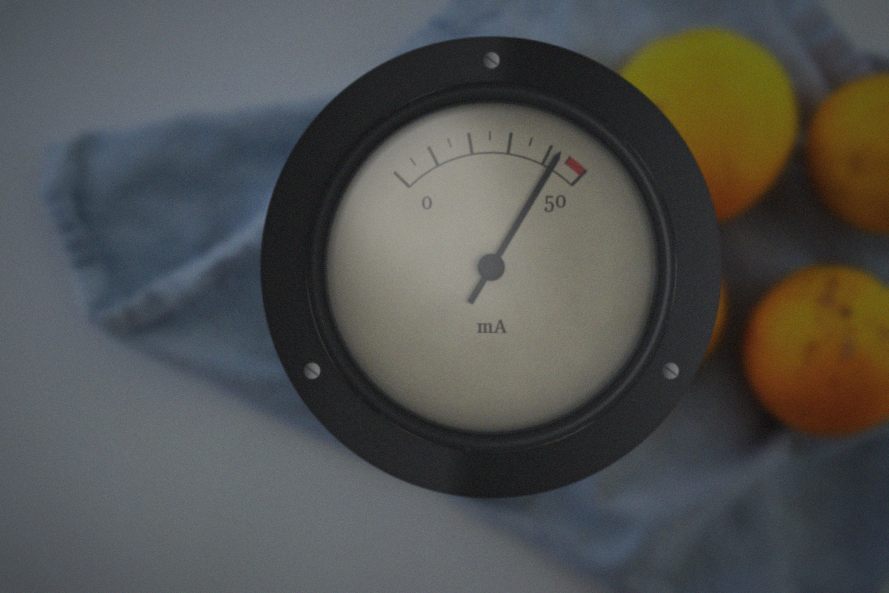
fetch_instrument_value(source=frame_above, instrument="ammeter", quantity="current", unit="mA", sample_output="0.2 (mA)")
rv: 42.5 (mA)
